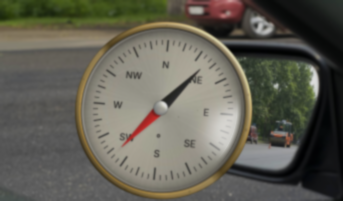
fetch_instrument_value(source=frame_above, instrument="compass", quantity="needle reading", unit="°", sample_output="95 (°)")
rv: 220 (°)
